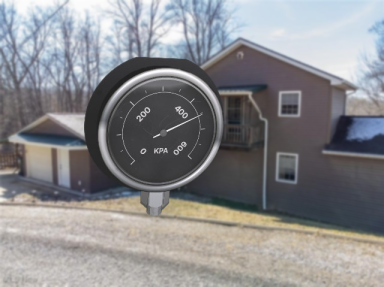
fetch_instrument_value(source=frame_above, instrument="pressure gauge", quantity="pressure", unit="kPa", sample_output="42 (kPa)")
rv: 450 (kPa)
